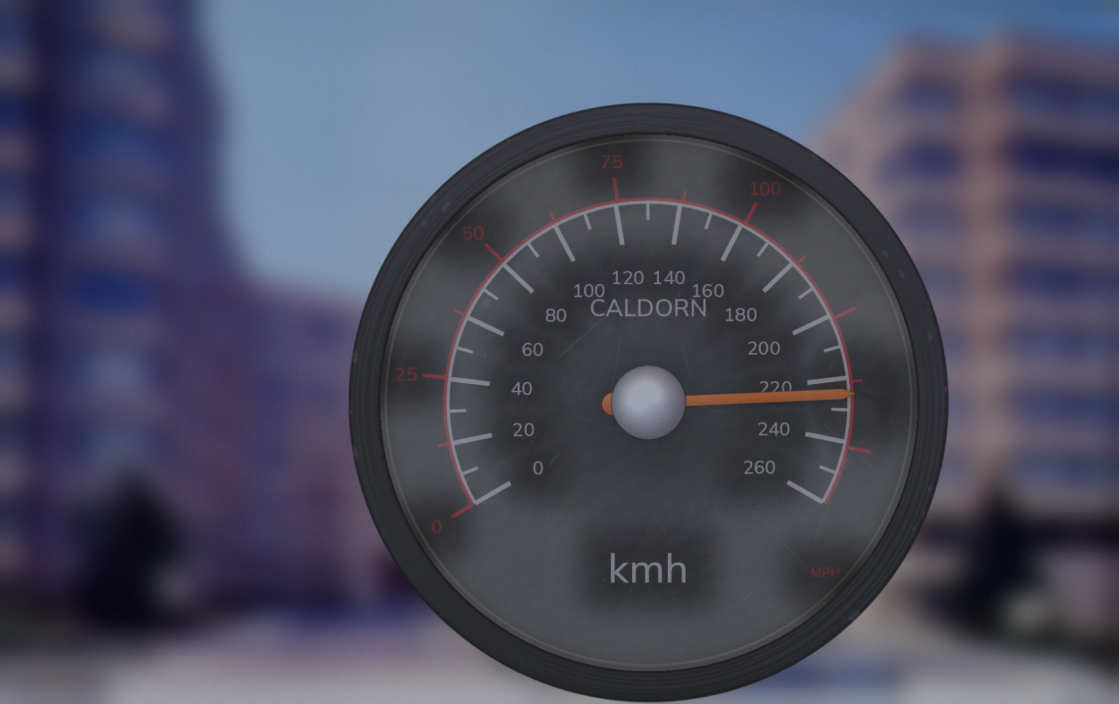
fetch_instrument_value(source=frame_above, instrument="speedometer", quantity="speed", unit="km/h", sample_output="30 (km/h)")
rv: 225 (km/h)
